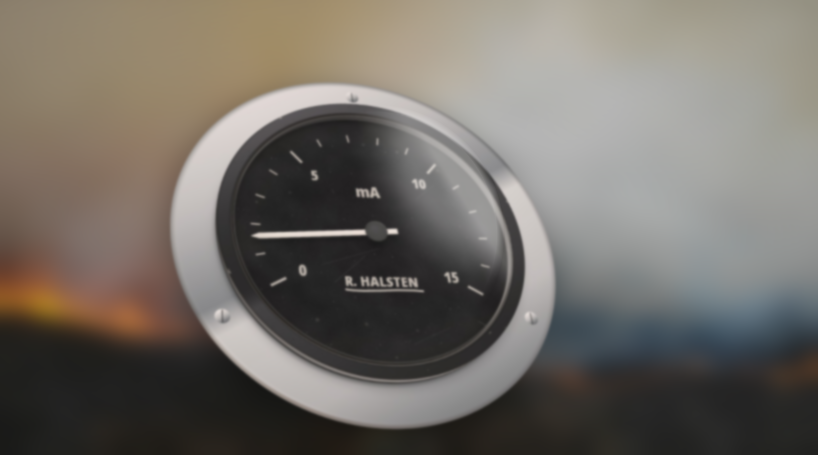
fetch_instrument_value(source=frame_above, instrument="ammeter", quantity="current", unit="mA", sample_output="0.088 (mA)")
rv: 1.5 (mA)
